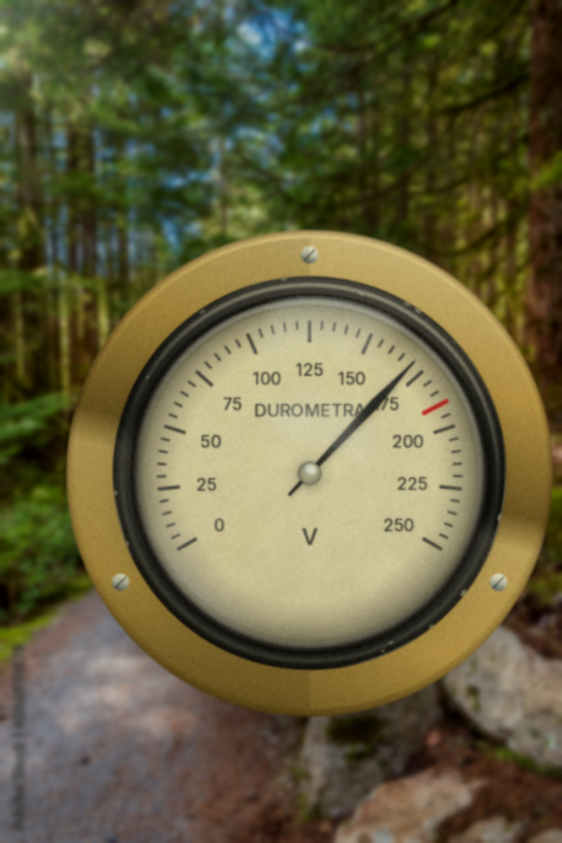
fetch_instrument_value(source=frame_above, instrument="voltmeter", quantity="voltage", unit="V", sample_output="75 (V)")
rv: 170 (V)
